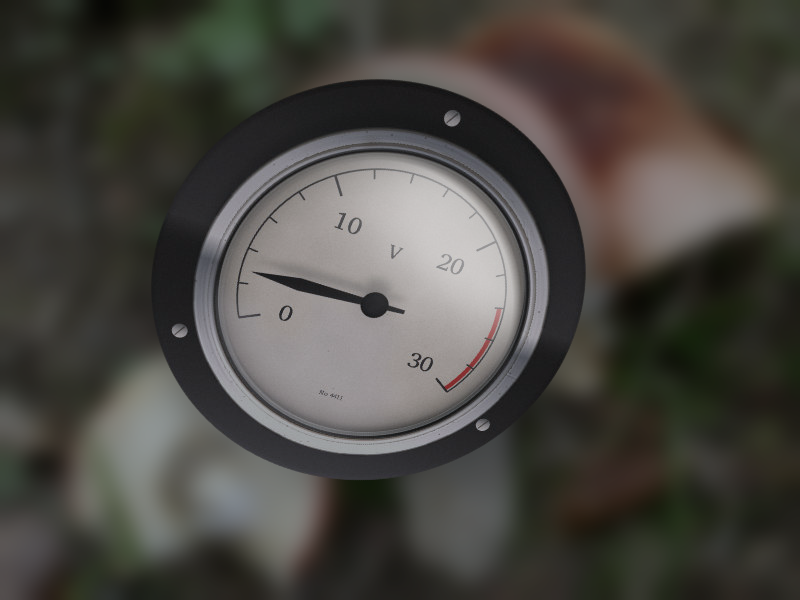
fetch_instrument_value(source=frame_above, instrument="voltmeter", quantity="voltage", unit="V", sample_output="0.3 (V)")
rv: 3 (V)
